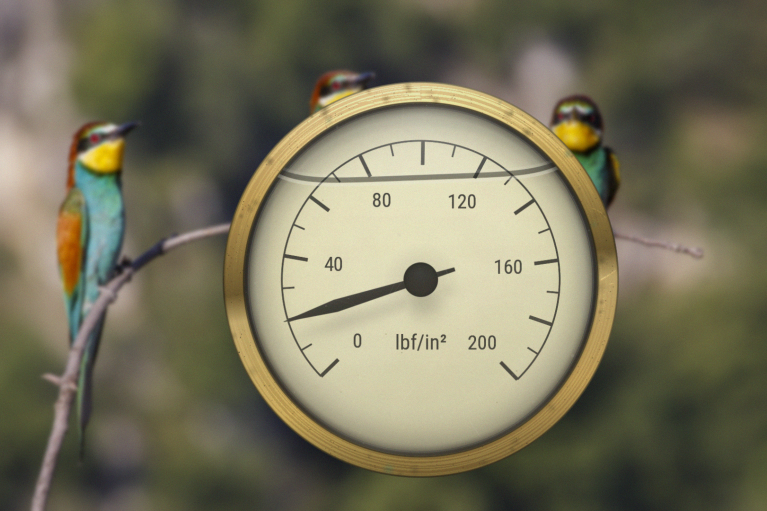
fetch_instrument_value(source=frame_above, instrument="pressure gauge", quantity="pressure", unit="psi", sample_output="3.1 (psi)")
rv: 20 (psi)
